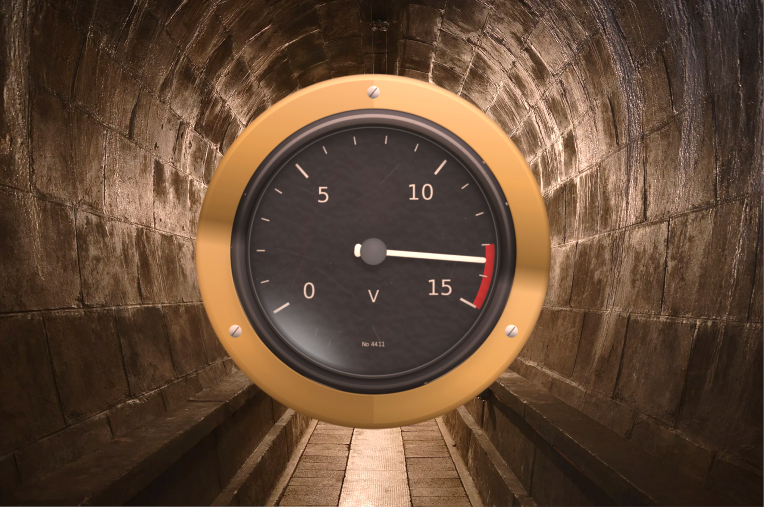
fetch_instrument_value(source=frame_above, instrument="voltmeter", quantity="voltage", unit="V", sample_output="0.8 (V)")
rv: 13.5 (V)
